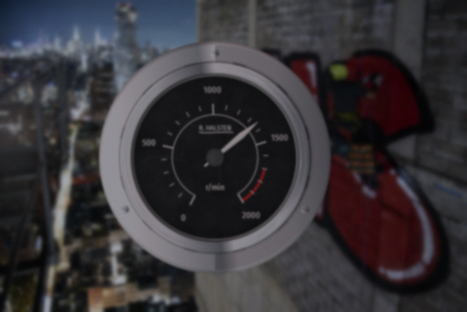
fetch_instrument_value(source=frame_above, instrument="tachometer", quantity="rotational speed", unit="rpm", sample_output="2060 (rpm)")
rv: 1350 (rpm)
